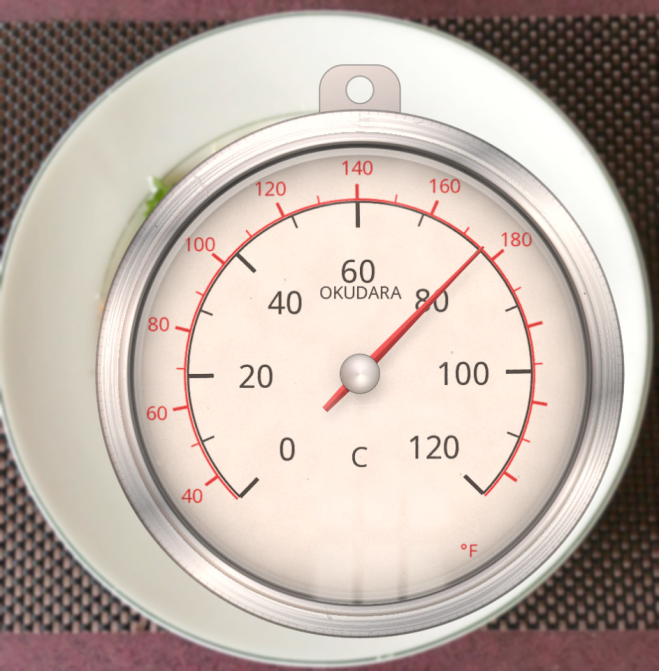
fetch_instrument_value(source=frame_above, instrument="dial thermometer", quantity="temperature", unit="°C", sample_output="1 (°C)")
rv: 80 (°C)
